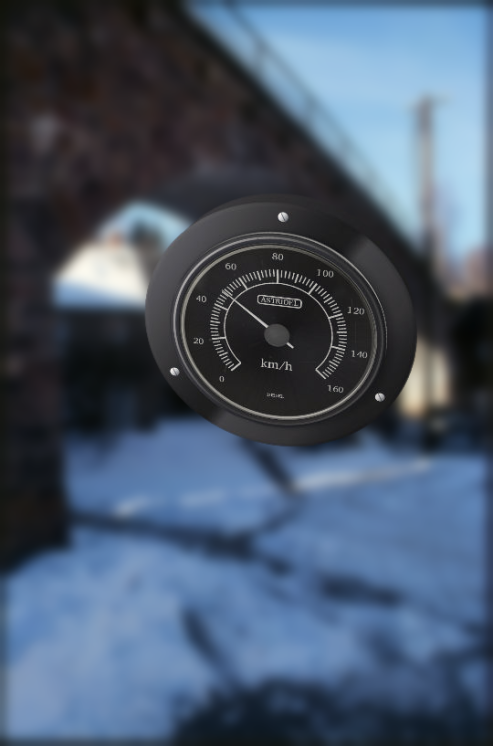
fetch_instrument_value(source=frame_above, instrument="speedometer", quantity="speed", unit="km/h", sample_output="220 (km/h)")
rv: 50 (km/h)
